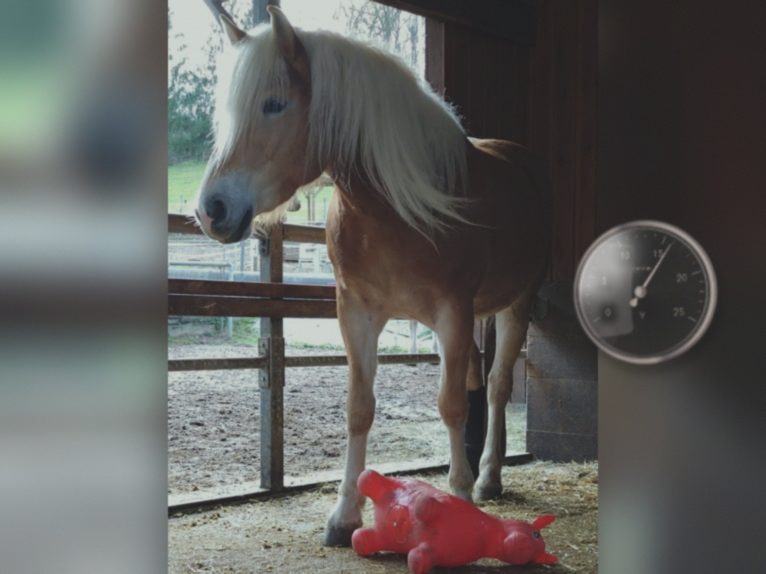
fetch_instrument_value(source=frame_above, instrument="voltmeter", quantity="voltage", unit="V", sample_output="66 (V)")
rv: 16 (V)
